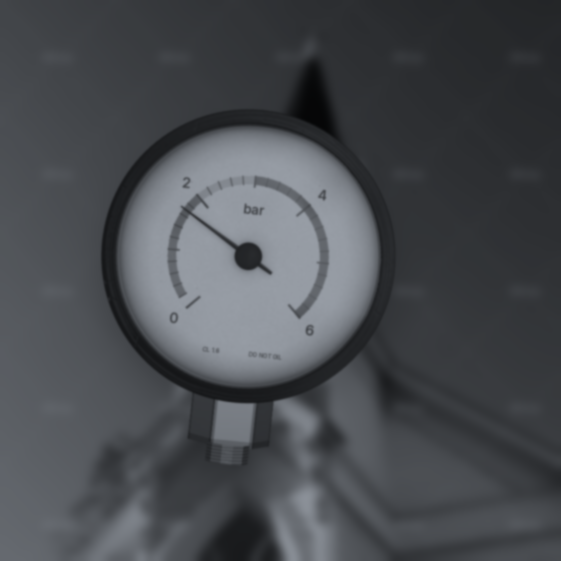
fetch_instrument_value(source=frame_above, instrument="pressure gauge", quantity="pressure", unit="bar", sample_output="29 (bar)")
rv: 1.7 (bar)
